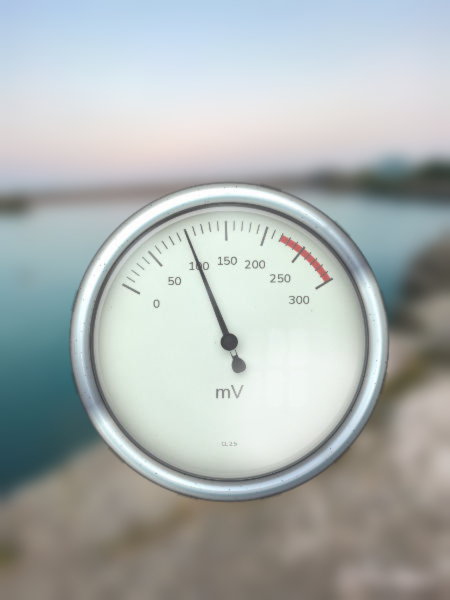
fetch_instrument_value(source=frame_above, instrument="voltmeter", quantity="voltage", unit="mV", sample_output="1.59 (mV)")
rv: 100 (mV)
